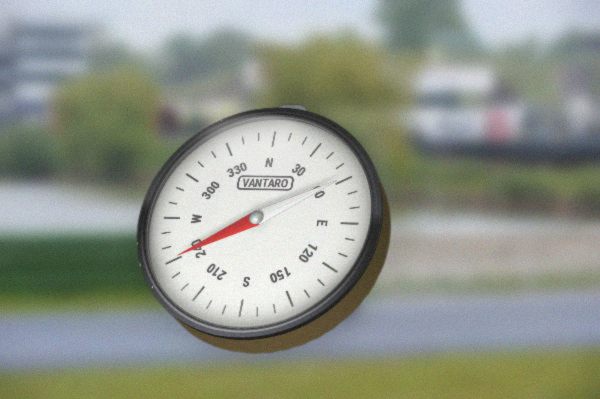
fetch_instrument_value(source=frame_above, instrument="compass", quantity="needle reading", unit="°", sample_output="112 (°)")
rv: 240 (°)
